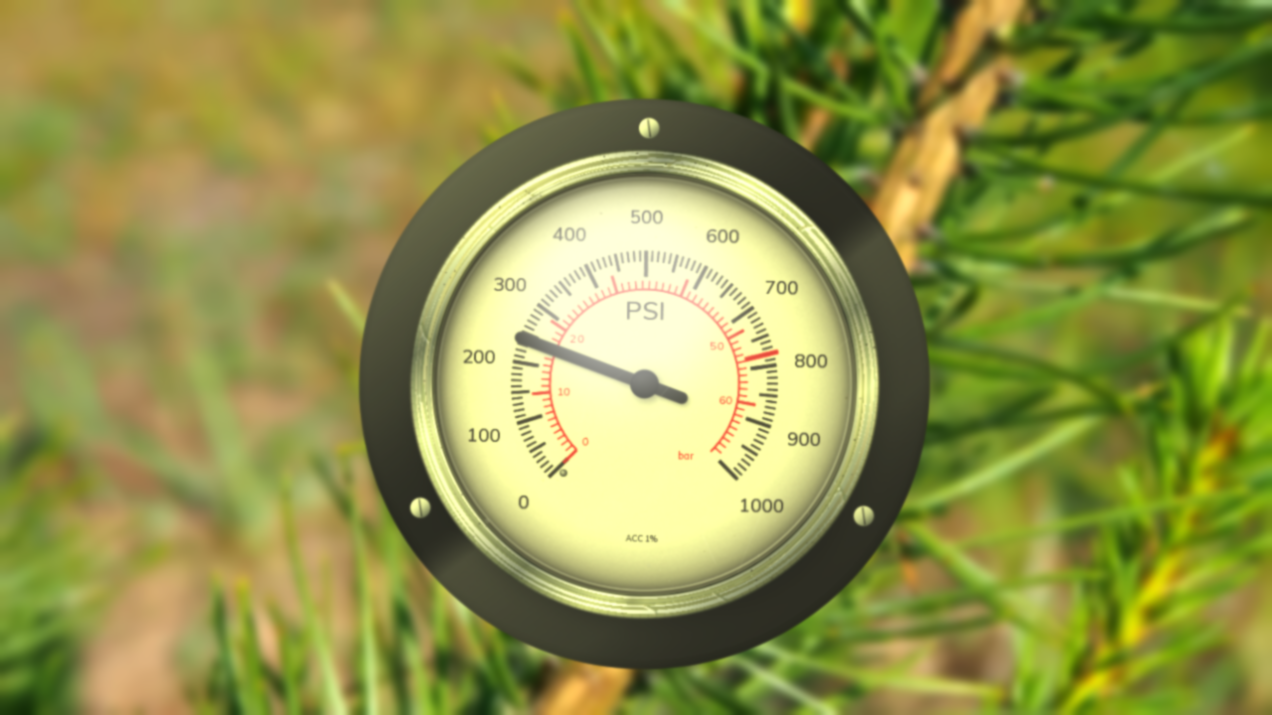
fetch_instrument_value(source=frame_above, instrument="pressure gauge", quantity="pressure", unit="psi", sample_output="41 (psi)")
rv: 240 (psi)
